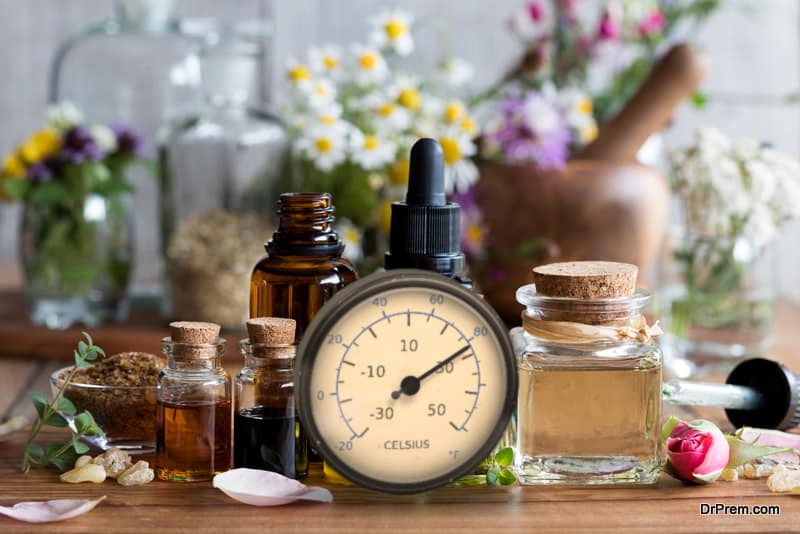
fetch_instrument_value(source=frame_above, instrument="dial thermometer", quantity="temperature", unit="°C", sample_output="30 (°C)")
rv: 27.5 (°C)
